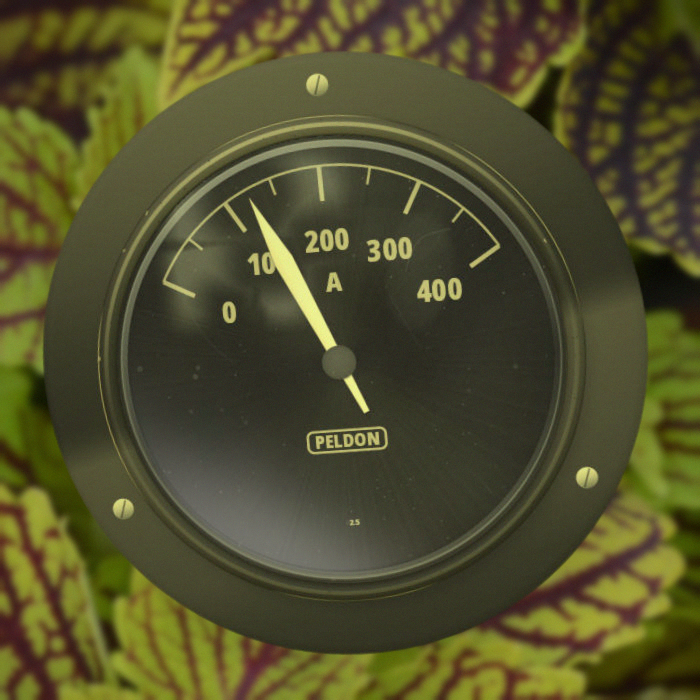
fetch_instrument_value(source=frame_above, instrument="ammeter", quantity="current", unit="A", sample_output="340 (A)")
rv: 125 (A)
